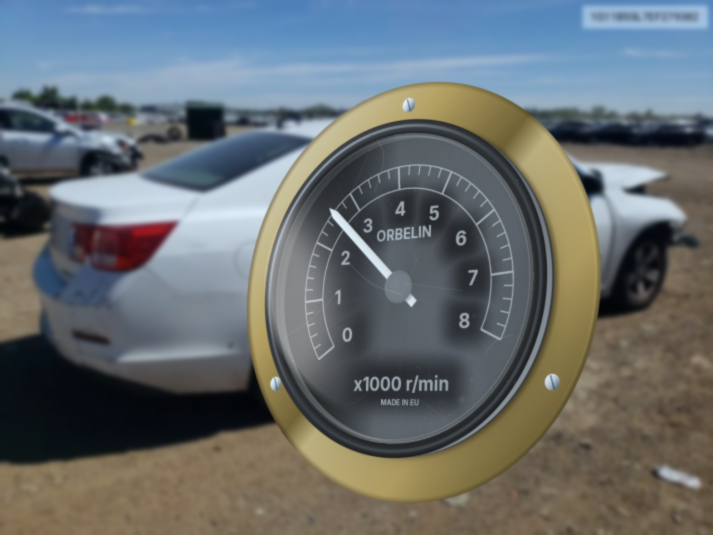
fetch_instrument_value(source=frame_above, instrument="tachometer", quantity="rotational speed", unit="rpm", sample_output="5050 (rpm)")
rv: 2600 (rpm)
